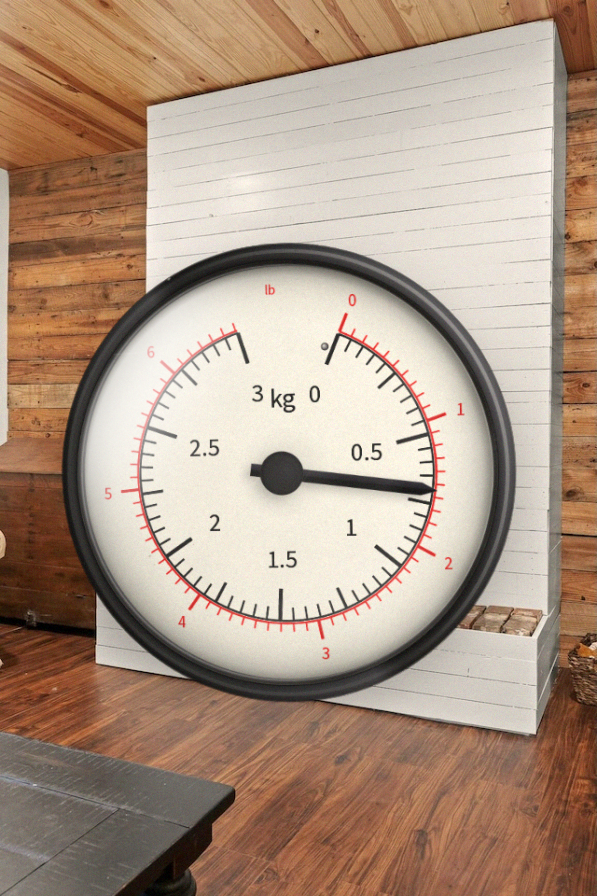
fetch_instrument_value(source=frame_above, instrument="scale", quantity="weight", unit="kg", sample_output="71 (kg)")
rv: 0.7 (kg)
